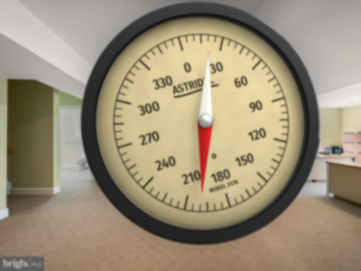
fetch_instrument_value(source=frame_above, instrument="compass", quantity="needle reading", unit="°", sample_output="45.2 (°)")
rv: 200 (°)
